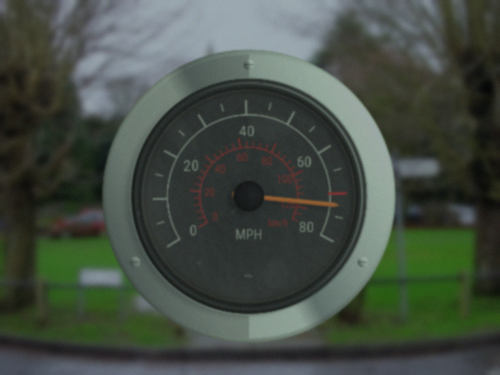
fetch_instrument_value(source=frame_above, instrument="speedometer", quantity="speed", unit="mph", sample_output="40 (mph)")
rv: 72.5 (mph)
